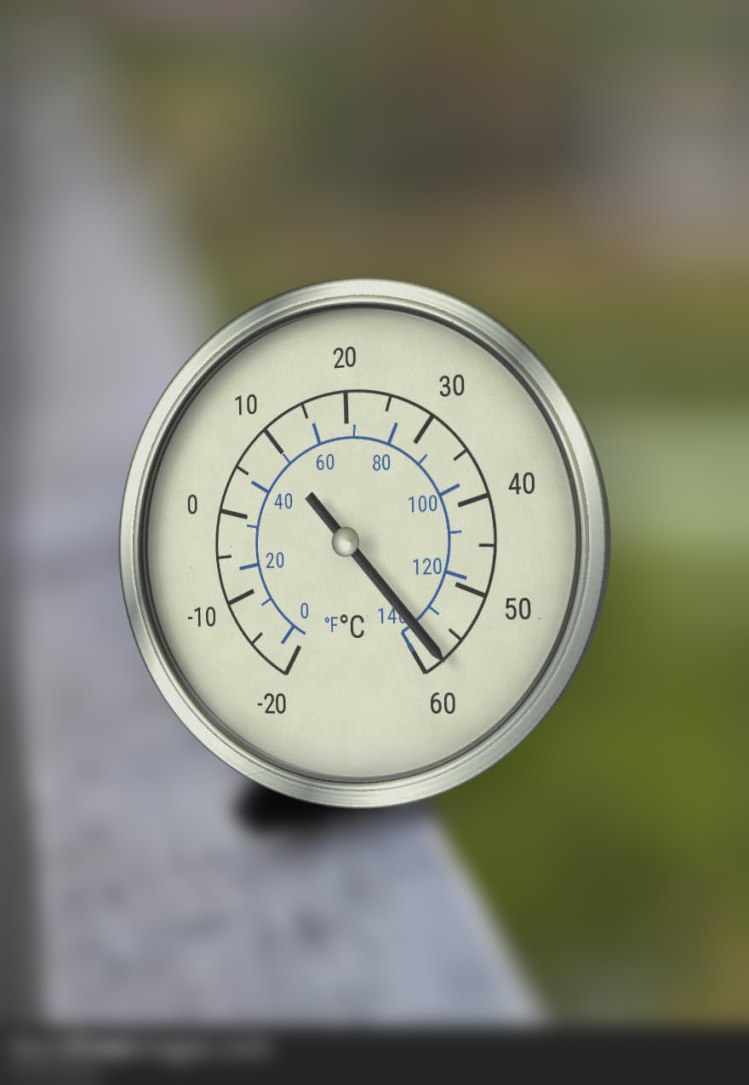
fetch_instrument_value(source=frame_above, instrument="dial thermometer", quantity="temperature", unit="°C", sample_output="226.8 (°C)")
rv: 57.5 (°C)
